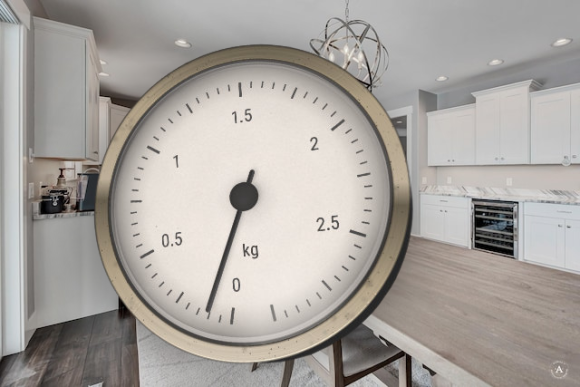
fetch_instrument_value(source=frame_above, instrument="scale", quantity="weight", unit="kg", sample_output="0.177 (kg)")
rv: 0.1 (kg)
